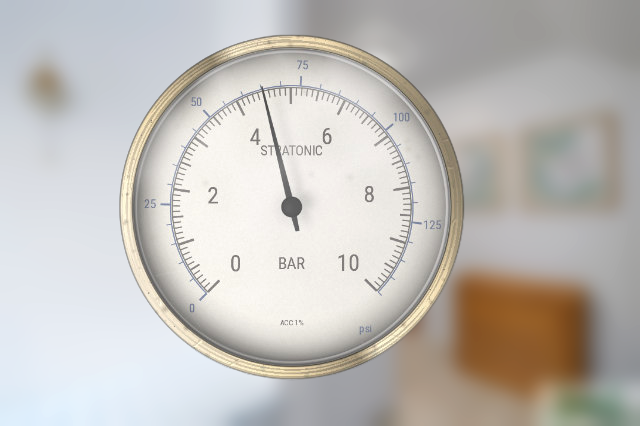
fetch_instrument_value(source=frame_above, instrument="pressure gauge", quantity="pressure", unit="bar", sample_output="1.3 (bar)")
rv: 4.5 (bar)
